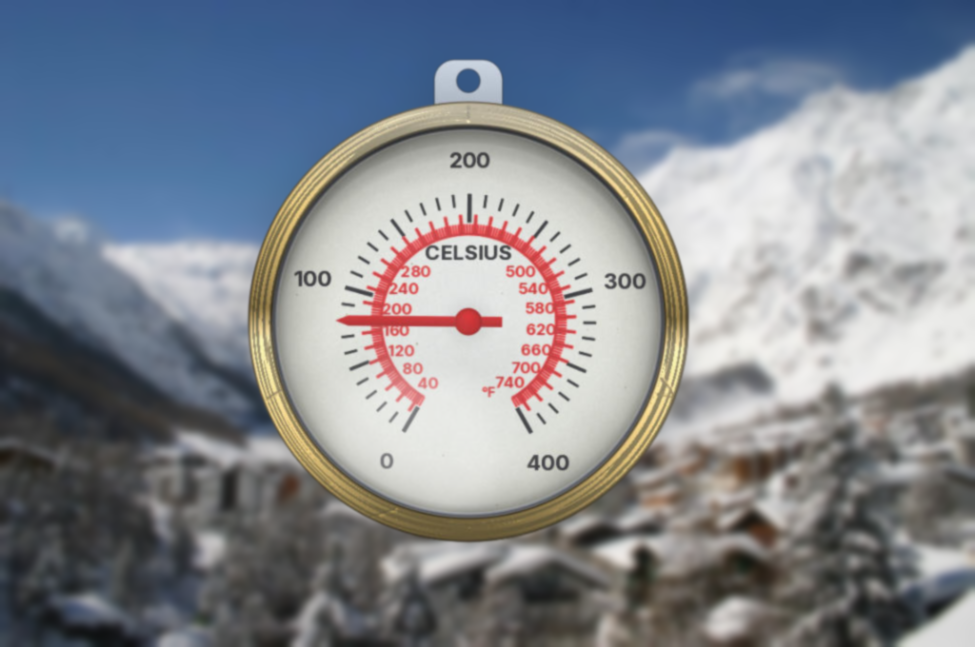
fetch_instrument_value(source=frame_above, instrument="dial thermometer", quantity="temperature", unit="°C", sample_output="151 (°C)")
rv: 80 (°C)
